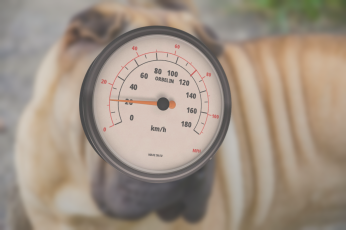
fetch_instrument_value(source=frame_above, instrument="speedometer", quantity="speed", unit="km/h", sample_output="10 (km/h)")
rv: 20 (km/h)
